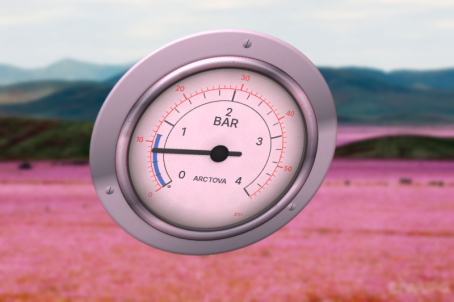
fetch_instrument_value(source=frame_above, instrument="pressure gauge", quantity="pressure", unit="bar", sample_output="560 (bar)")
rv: 0.6 (bar)
